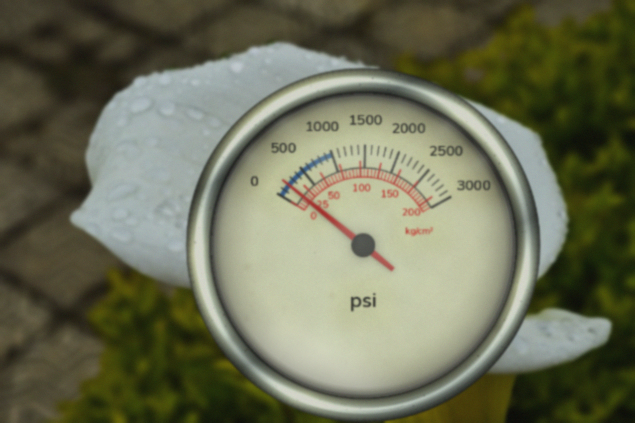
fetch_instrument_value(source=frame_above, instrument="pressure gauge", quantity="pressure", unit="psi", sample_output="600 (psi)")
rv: 200 (psi)
